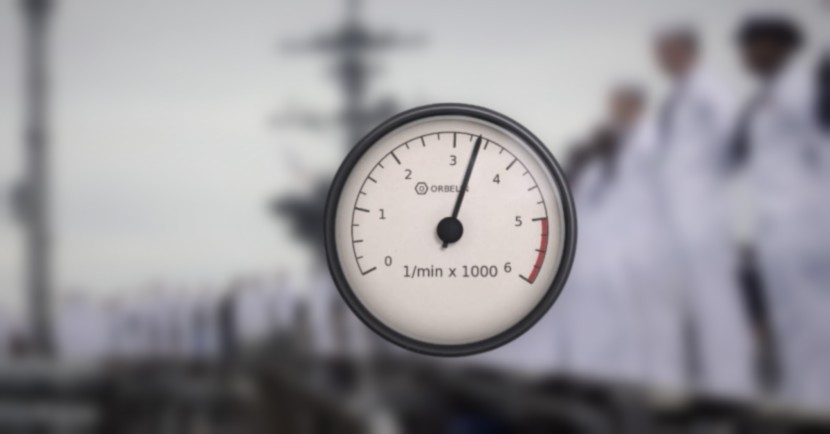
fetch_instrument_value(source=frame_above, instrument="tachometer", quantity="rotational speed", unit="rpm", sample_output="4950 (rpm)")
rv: 3375 (rpm)
